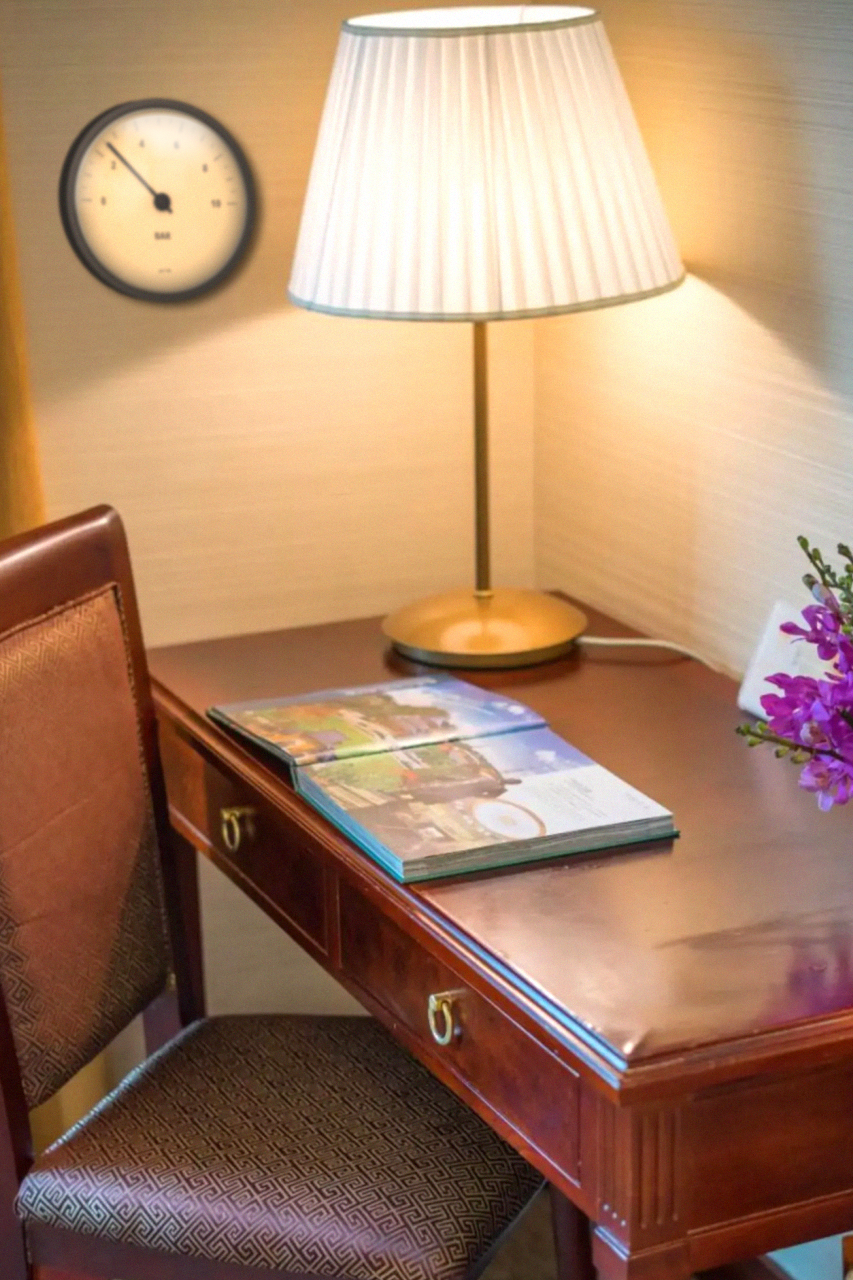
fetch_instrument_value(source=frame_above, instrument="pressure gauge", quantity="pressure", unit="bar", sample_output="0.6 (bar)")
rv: 2.5 (bar)
